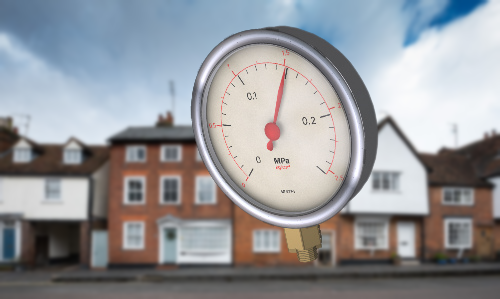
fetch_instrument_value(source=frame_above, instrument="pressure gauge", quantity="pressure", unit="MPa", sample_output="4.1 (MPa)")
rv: 0.15 (MPa)
